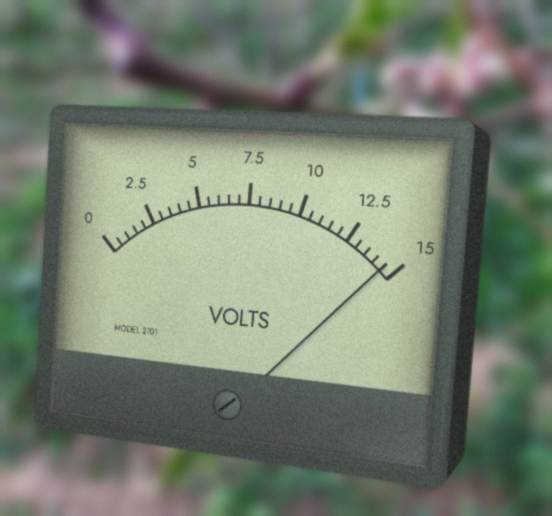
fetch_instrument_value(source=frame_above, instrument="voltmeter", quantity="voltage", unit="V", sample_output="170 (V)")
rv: 14.5 (V)
